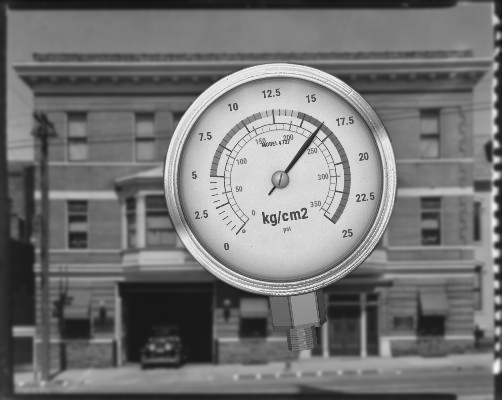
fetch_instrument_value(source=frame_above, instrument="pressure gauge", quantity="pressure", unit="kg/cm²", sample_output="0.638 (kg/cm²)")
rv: 16.5 (kg/cm²)
